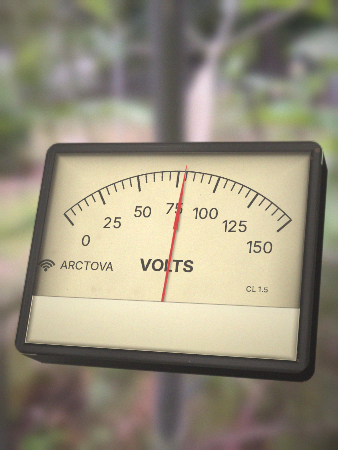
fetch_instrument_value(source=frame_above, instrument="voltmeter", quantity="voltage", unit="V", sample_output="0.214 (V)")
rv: 80 (V)
